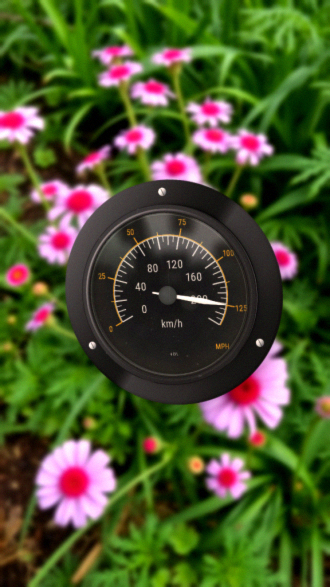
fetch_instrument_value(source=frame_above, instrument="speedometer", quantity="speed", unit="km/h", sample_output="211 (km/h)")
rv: 200 (km/h)
